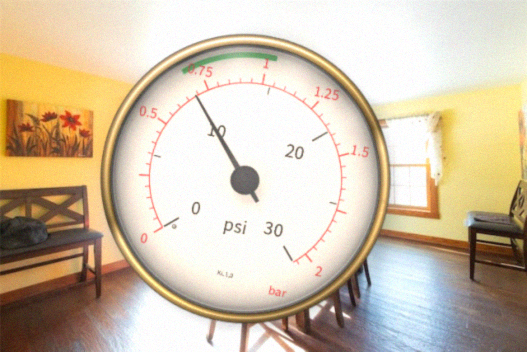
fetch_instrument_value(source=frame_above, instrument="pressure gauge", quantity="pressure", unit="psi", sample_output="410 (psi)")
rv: 10 (psi)
